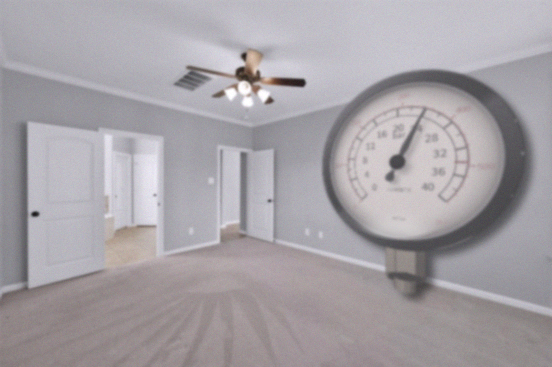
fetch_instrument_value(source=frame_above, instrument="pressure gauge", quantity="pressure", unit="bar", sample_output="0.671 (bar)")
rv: 24 (bar)
